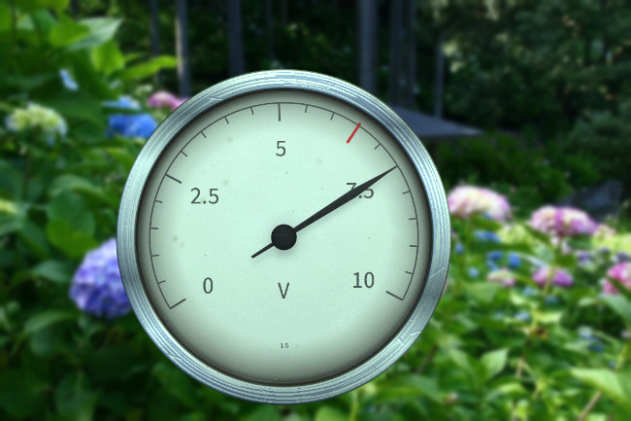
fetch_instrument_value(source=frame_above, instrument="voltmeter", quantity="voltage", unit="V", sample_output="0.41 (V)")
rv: 7.5 (V)
